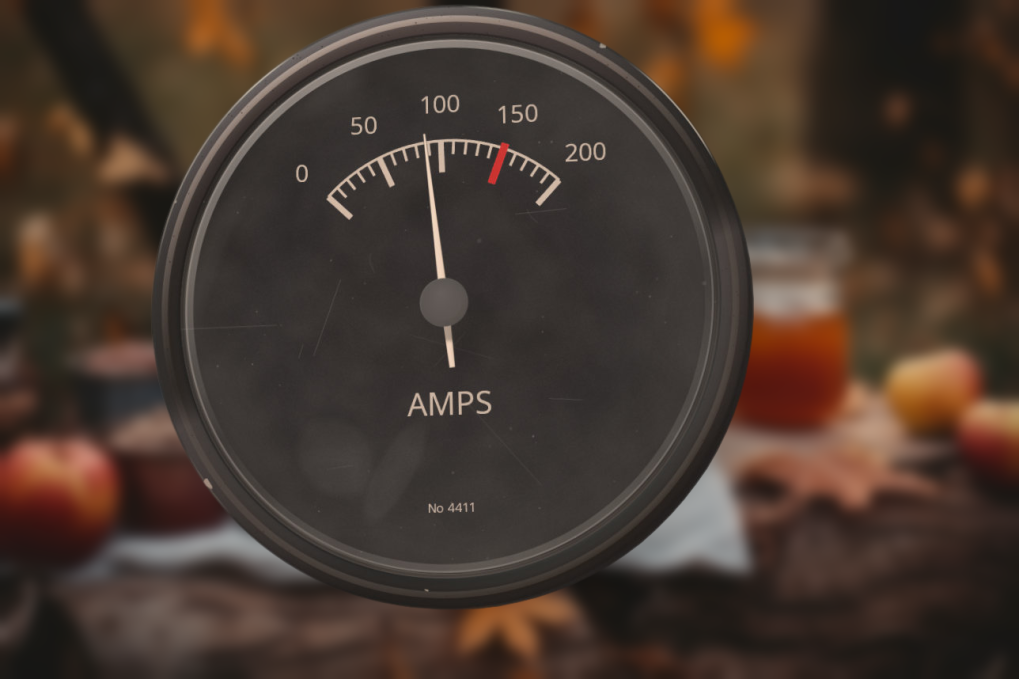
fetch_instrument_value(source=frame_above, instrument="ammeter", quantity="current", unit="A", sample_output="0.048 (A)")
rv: 90 (A)
